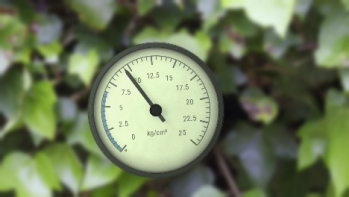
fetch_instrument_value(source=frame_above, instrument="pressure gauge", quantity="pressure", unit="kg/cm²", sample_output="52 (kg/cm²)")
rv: 9.5 (kg/cm²)
